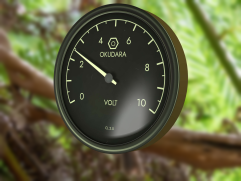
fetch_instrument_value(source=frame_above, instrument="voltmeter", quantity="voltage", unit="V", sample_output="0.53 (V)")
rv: 2.5 (V)
